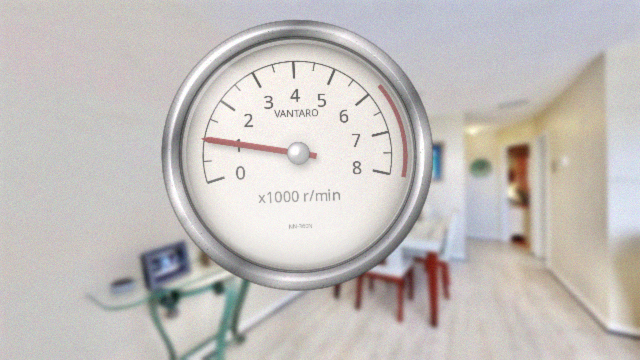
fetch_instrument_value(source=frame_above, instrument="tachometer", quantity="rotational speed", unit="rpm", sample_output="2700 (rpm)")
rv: 1000 (rpm)
